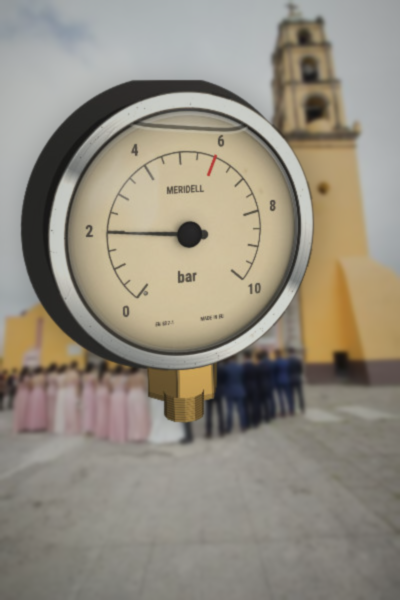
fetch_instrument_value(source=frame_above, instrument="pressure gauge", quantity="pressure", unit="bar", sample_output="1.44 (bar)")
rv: 2 (bar)
